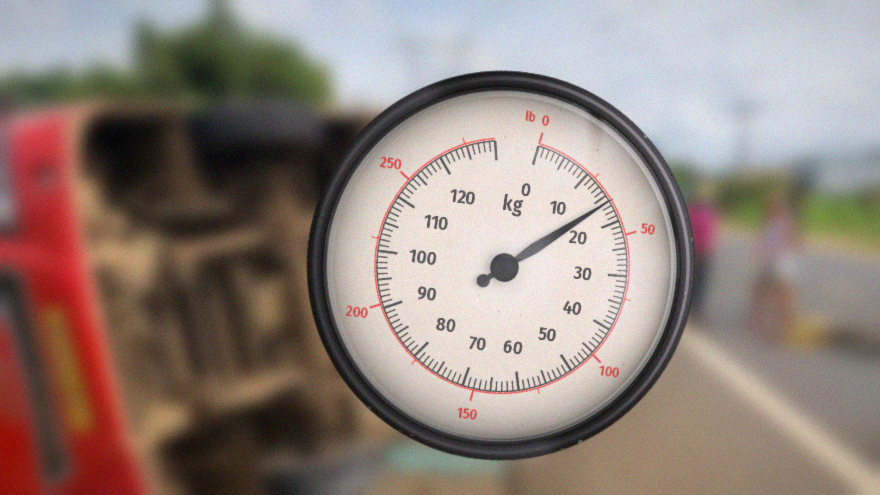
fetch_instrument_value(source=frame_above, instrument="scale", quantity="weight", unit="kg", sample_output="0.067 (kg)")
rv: 16 (kg)
